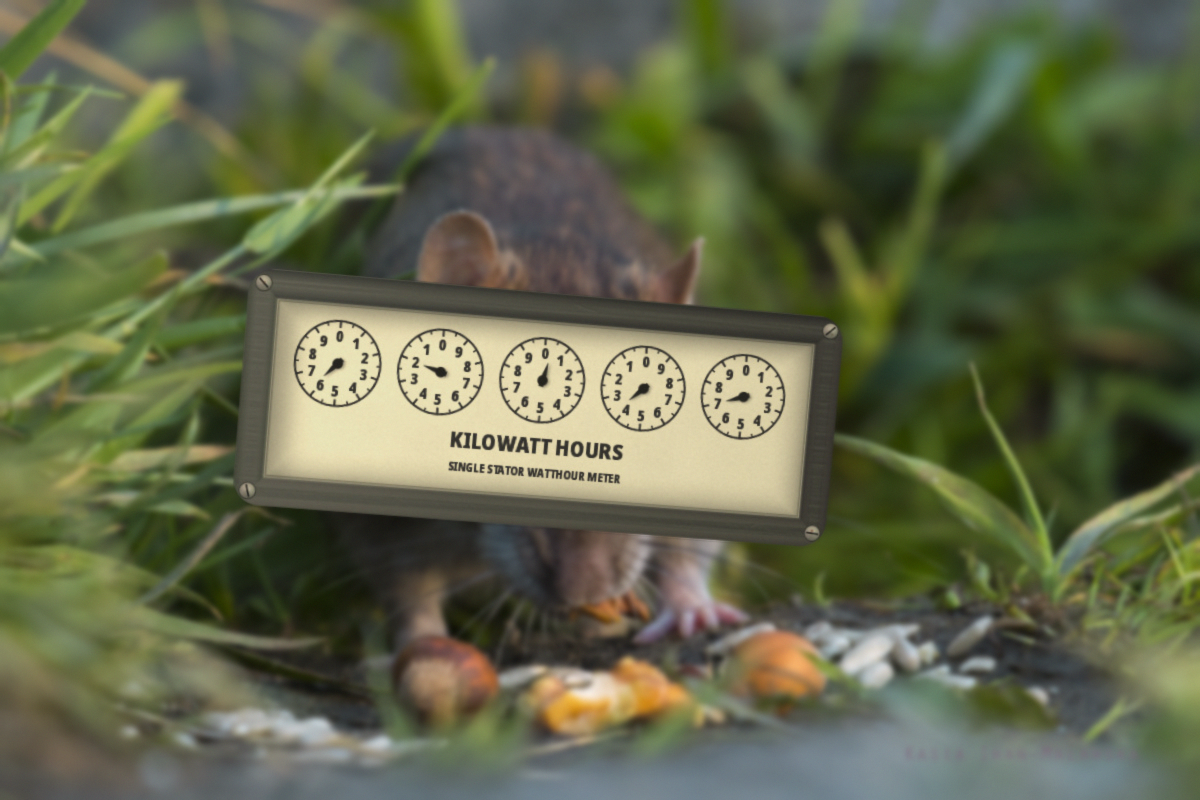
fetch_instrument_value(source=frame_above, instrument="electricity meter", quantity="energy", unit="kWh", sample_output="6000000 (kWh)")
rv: 62037 (kWh)
